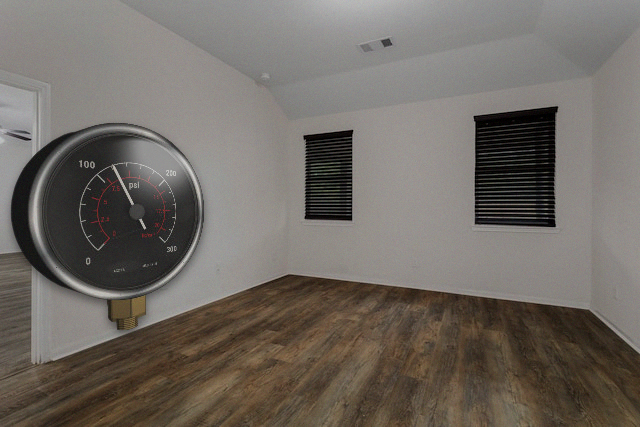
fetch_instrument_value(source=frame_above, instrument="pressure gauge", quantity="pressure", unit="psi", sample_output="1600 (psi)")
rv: 120 (psi)
